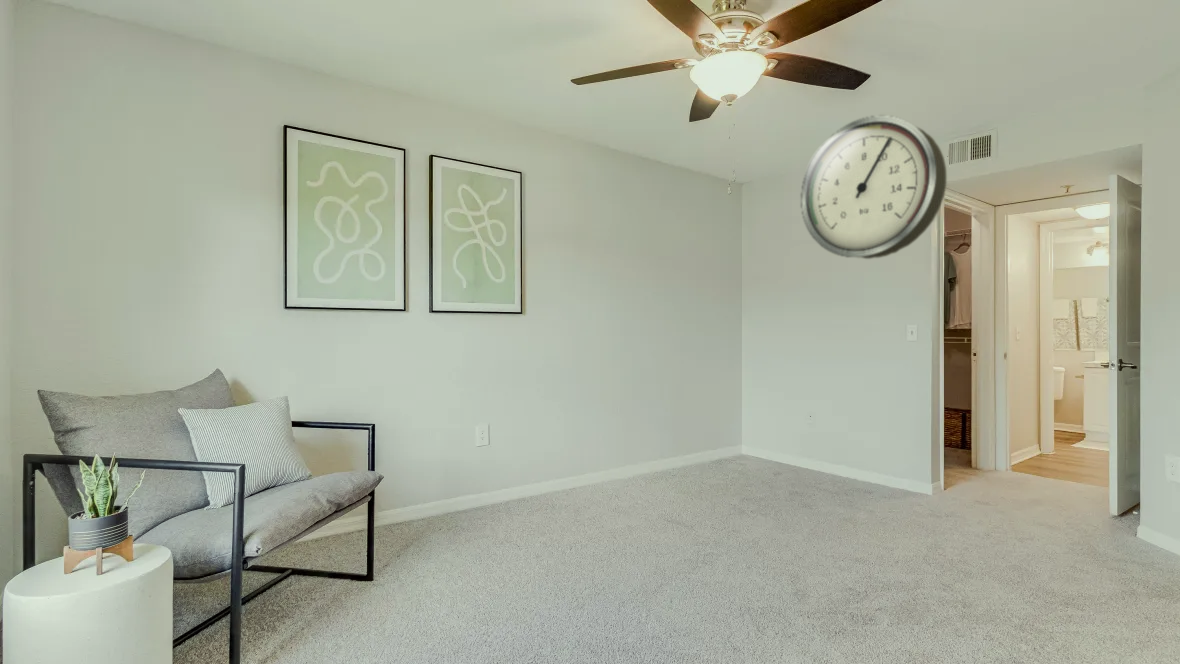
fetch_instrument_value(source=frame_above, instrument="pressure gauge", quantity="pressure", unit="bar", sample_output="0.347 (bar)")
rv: 10 (bar)
